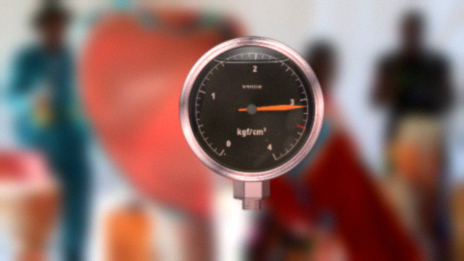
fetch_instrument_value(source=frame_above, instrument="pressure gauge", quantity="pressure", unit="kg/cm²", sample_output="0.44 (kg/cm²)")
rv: 3.1 (kg/cm²)
